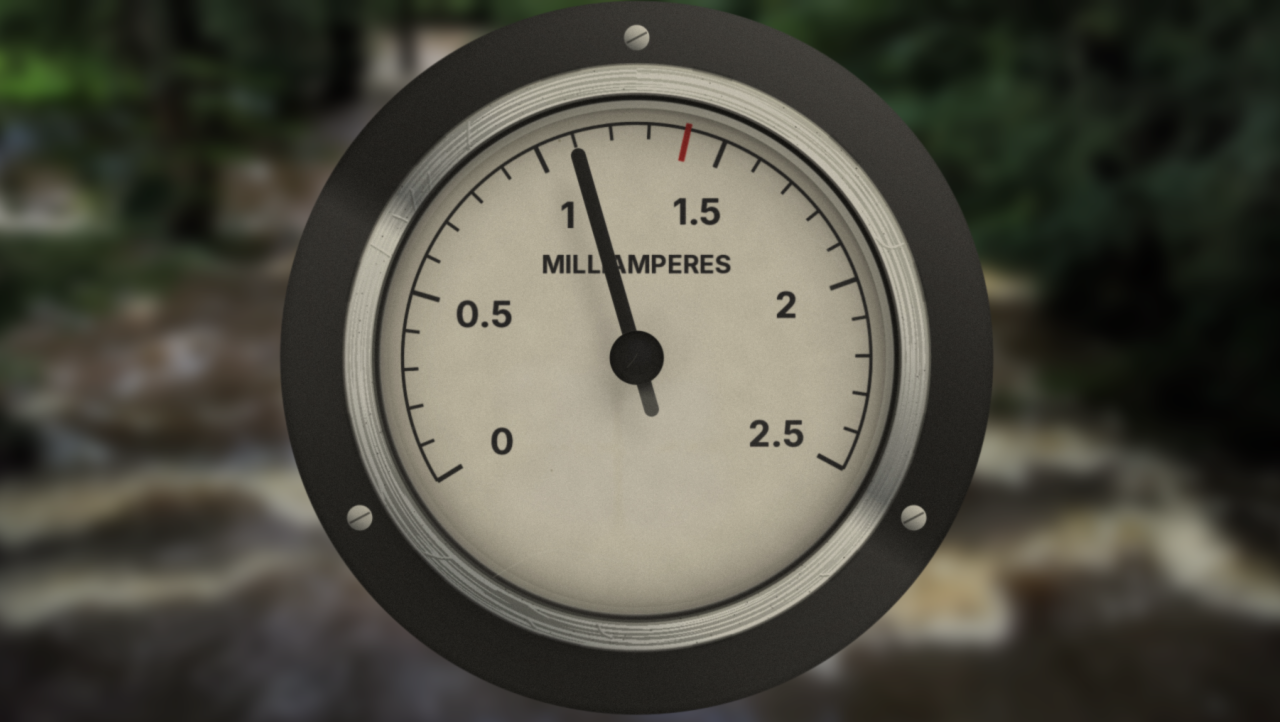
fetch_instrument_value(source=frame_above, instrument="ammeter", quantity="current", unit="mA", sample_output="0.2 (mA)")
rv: 1.1 (mA)
